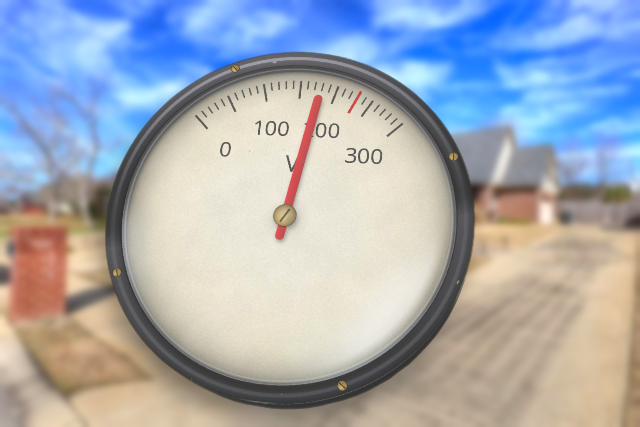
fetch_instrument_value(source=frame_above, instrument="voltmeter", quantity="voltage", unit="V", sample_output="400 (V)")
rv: 180 (V)
